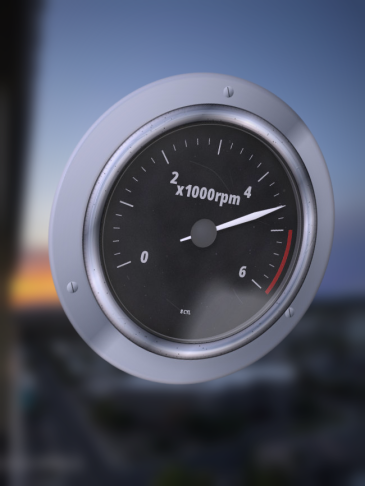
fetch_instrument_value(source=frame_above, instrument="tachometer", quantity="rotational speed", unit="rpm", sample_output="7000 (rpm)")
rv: 4600 (rpm)
